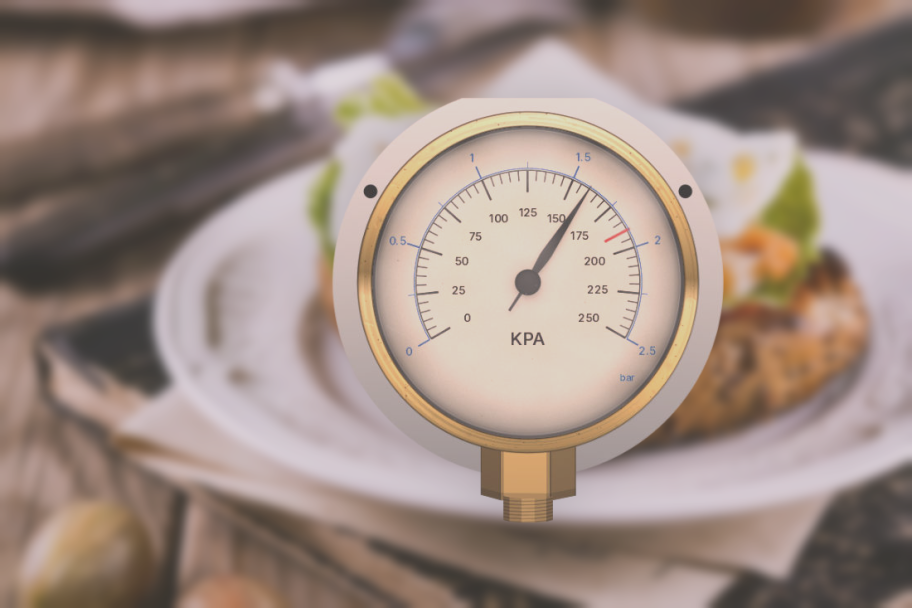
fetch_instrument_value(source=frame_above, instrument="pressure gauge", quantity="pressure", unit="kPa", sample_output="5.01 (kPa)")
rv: 160 (kPa)
